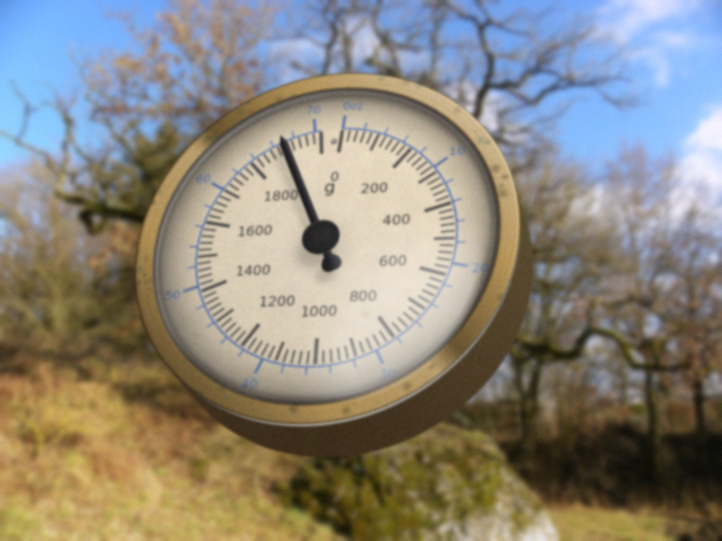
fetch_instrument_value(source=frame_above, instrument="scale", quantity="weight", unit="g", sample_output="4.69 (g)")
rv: 1900 (g)
